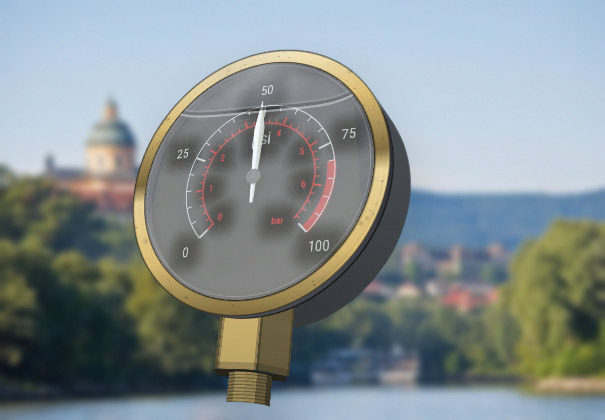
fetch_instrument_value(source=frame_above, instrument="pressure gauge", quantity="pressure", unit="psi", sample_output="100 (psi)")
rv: 50 (psi)
